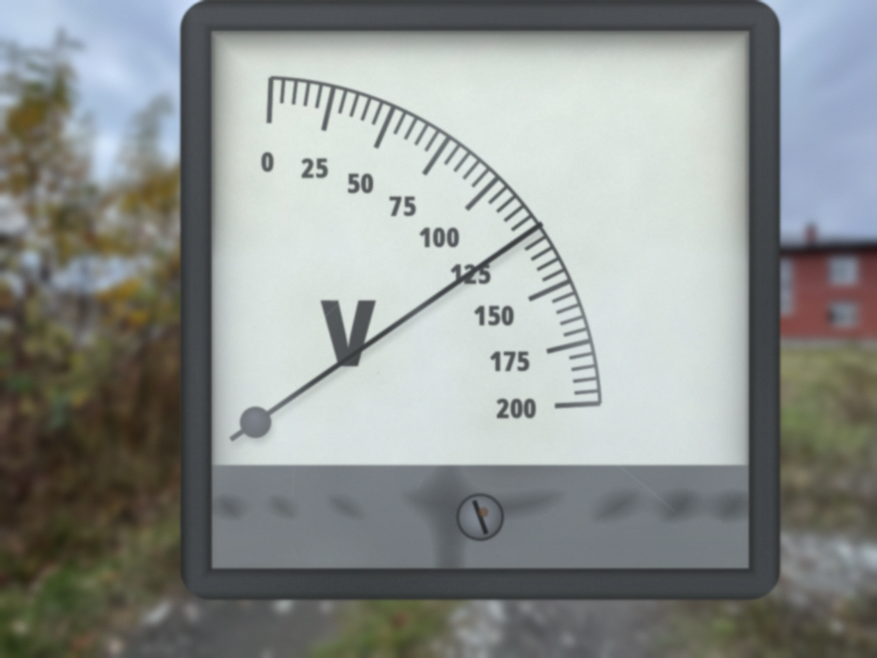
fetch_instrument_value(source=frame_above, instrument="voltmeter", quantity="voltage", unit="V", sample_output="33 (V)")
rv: 125 (V)
